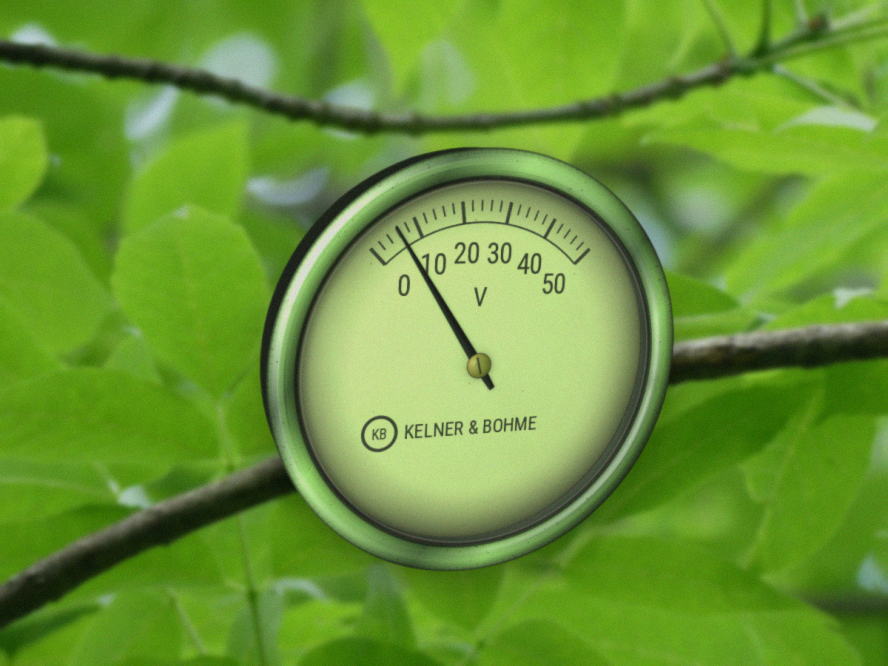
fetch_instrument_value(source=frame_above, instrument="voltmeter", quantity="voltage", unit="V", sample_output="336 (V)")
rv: 6 (V)
